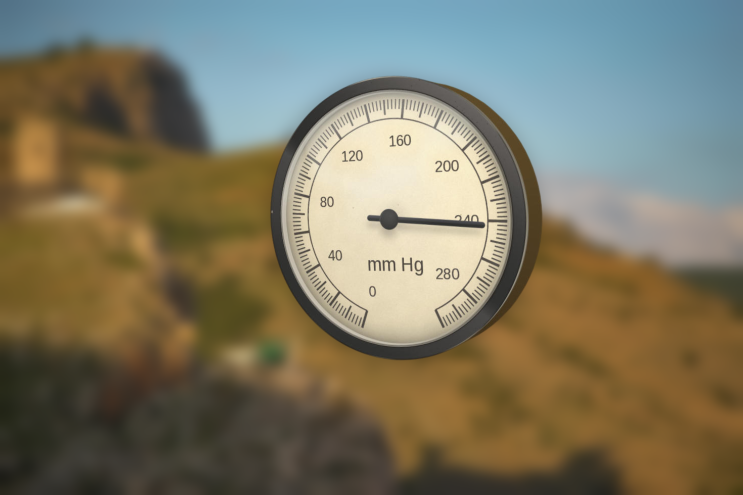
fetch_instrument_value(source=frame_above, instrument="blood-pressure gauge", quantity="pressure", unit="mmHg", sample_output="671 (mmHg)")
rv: 242 (mmHg)
